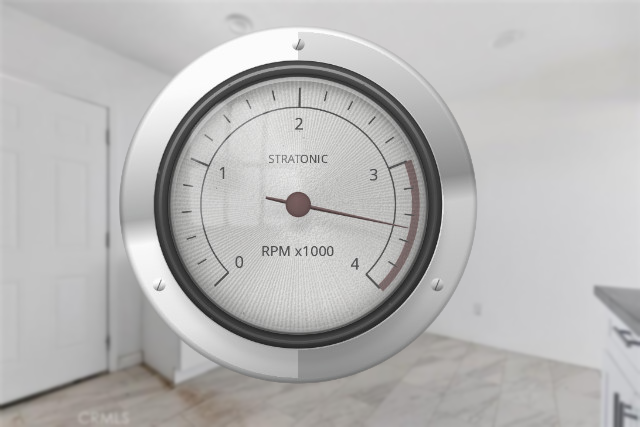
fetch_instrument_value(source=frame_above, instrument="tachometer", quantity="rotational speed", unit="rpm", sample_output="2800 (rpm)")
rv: 3500 (rpm)
